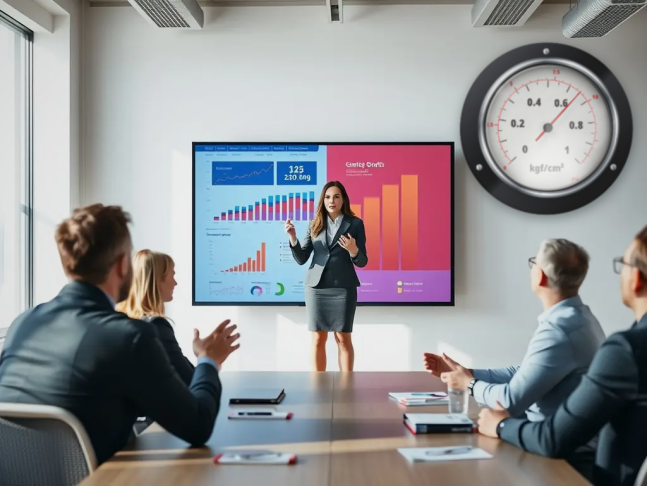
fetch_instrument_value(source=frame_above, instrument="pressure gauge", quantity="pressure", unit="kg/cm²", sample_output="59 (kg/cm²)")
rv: 0.65 (kg/cm²)
